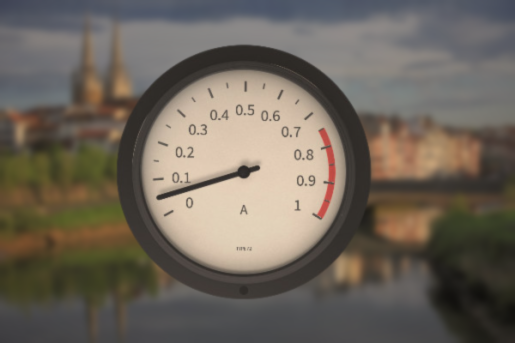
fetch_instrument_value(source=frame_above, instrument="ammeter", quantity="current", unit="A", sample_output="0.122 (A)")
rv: 0.05 (A)
